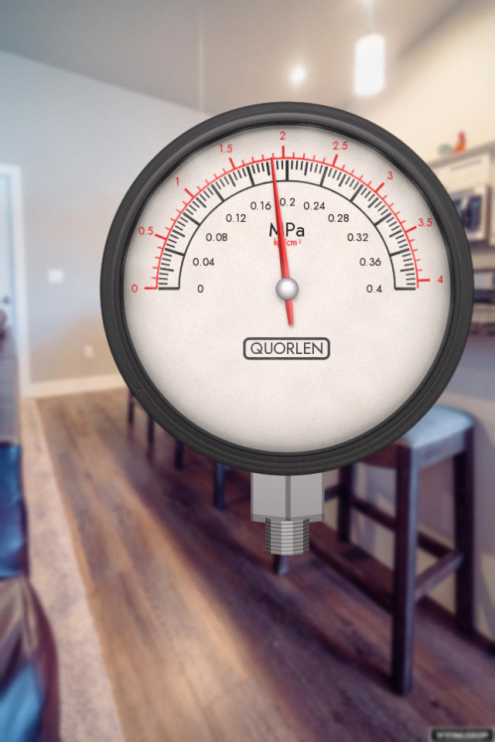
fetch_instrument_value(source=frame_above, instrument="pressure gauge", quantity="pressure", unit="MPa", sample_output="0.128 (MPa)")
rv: 0.185 (MPa)
